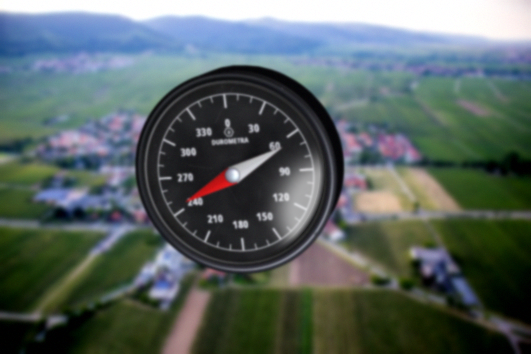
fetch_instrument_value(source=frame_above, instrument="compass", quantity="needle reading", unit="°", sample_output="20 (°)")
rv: 245 (°)
